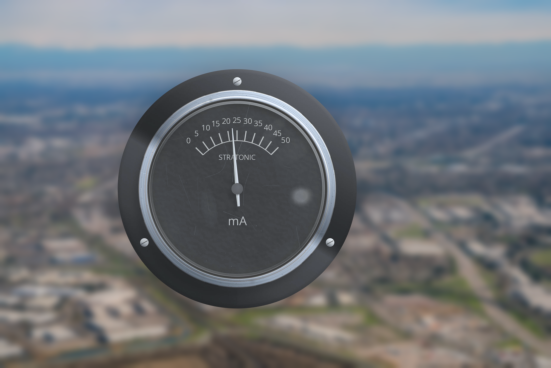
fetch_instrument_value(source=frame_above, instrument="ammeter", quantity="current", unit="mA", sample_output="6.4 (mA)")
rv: 22.5 (mA)
